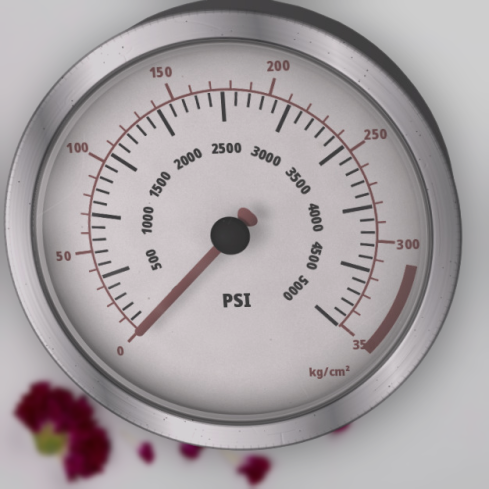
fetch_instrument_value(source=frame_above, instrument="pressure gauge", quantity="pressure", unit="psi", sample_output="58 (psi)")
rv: 0 (psi)
